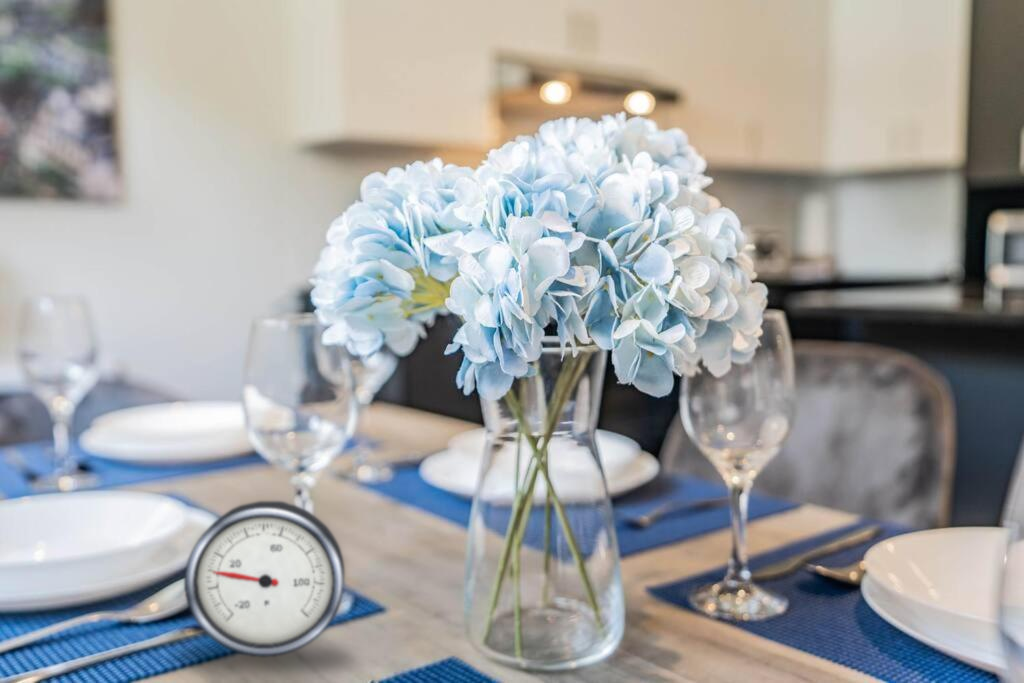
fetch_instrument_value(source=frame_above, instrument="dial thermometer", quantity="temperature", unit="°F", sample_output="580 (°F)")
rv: 10 (°F)
